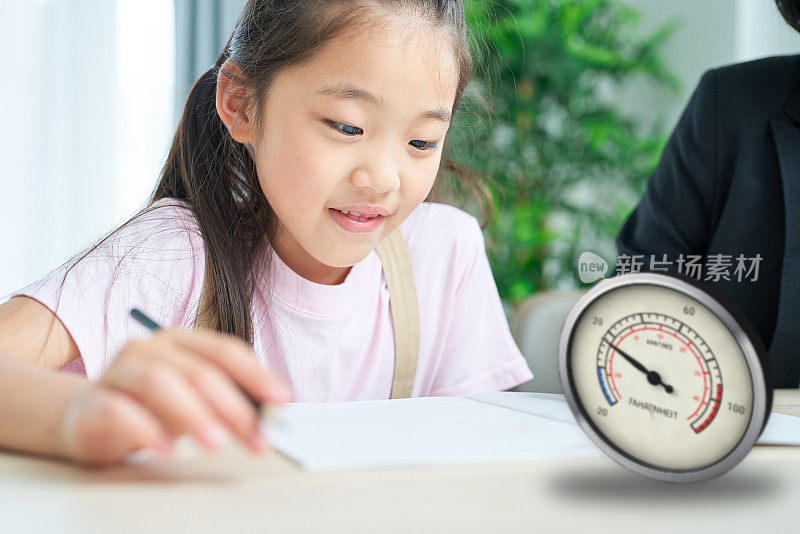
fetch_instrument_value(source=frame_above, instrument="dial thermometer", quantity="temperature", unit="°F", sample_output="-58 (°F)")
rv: 16 (°F)
